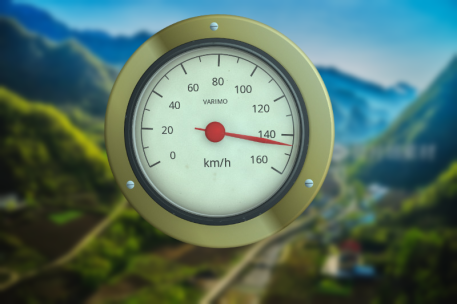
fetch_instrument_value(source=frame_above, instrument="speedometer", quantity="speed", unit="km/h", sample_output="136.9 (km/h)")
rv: 145 (km/h)
